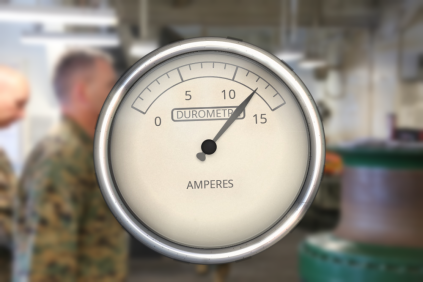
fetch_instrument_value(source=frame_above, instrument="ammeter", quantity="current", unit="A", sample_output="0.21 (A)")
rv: 12.5 (A)
